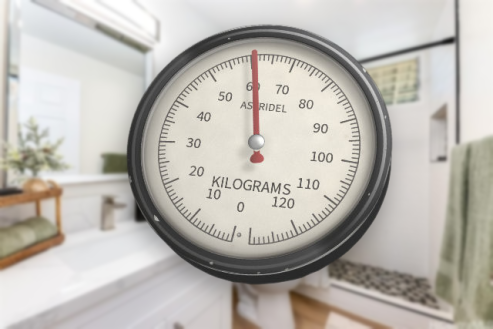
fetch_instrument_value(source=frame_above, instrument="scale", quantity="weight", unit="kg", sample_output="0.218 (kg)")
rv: 61 (kg)
